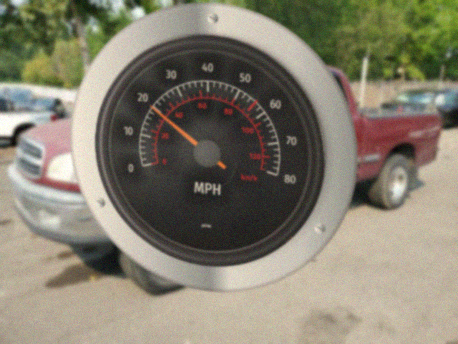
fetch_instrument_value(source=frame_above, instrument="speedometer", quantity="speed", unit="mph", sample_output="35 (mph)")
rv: 20 (mph)
